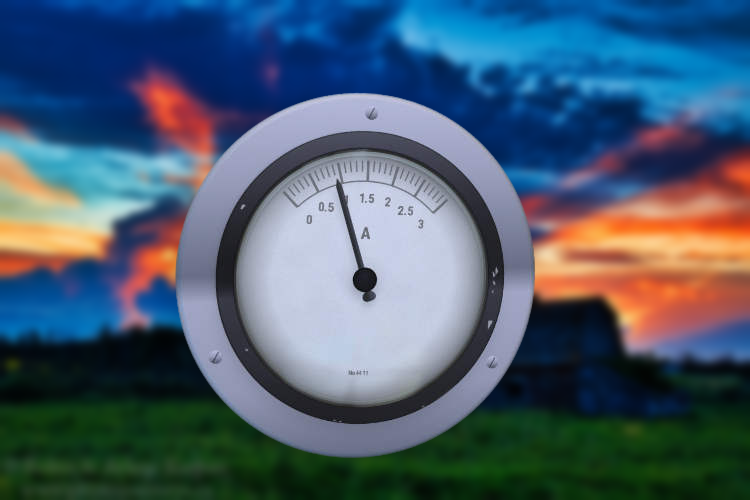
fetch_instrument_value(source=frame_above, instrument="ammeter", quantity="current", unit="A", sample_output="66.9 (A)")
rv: 0.9 (A)
